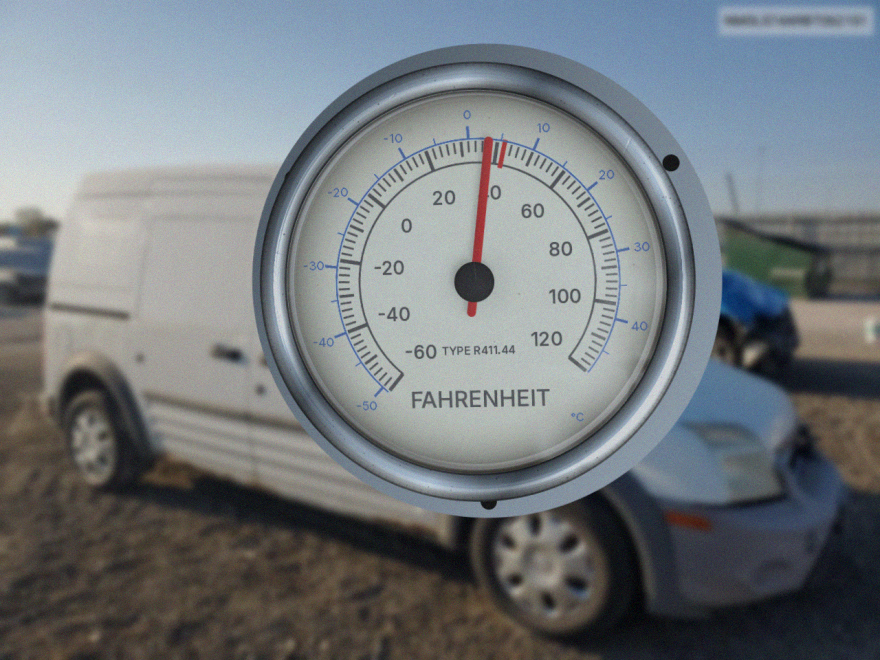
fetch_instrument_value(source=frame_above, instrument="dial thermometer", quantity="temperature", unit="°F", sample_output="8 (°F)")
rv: 38 (°F)
